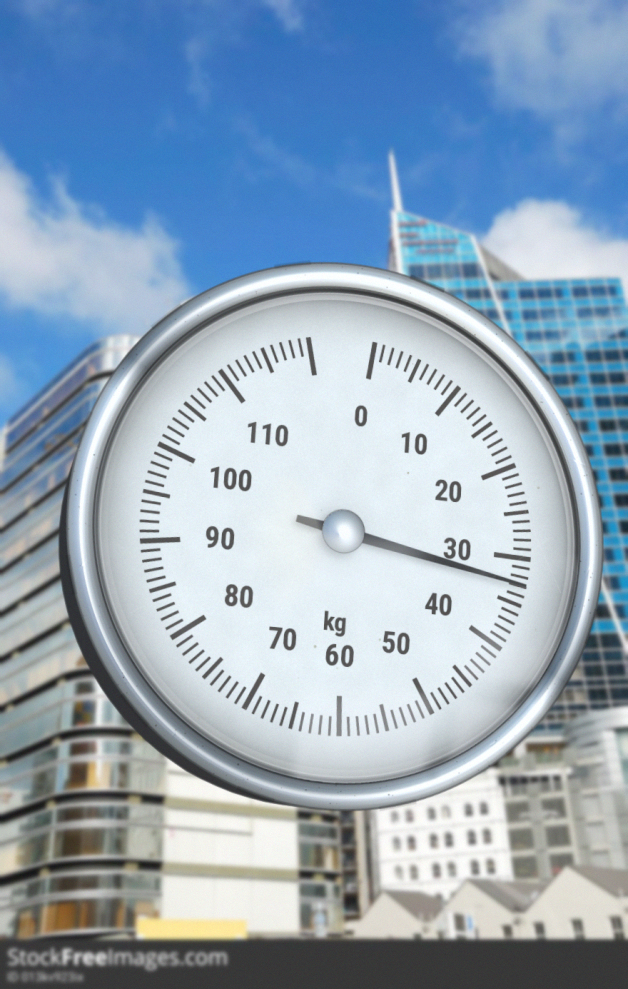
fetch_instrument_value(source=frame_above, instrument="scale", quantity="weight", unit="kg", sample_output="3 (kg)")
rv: 33 (kg)
